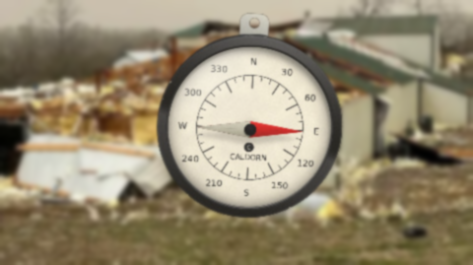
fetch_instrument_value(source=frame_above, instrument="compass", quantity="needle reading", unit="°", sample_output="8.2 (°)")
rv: 90 (°)
